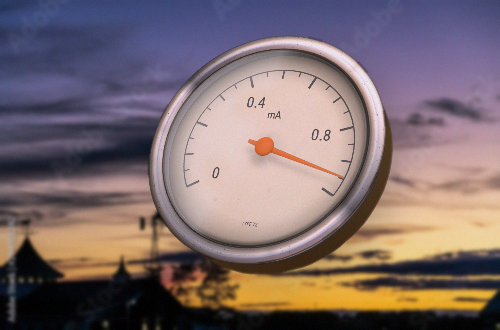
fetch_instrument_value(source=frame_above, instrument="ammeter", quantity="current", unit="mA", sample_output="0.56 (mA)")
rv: 0.95 (mA)
